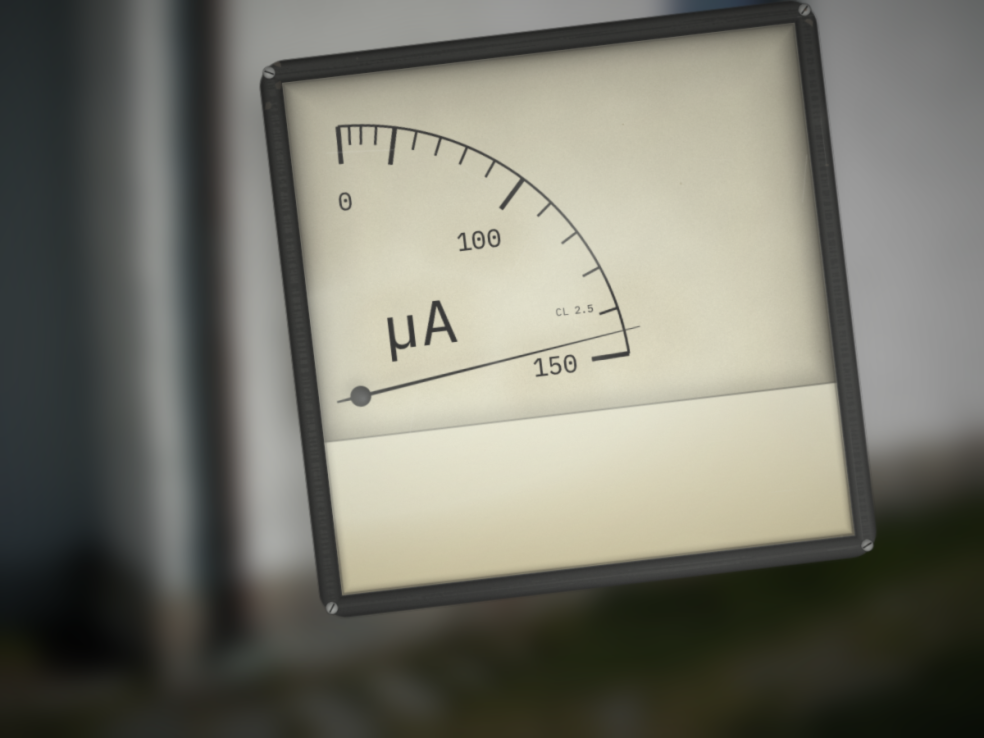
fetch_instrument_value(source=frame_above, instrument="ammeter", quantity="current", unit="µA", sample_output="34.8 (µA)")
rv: 145 (µA)
